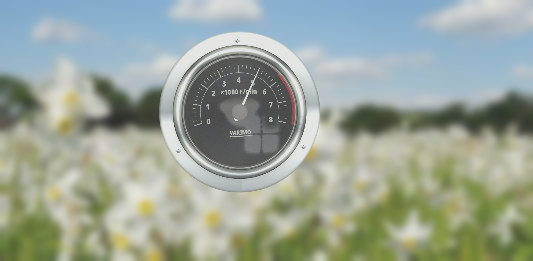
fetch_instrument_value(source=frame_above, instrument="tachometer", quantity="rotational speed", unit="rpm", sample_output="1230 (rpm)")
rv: 5000 (rpm)
